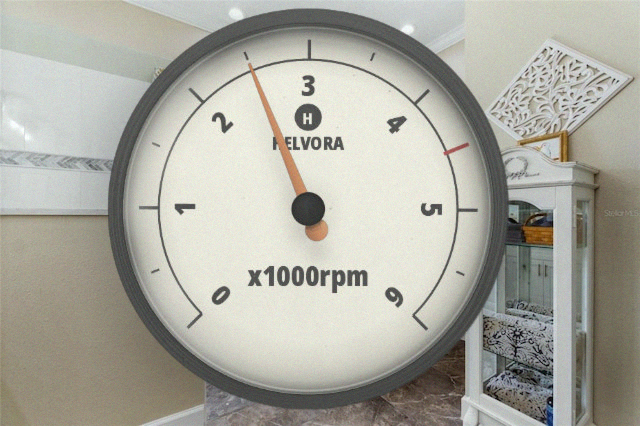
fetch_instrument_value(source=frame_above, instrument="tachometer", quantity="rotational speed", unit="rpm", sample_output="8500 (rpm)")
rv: 2500 (rpm)
